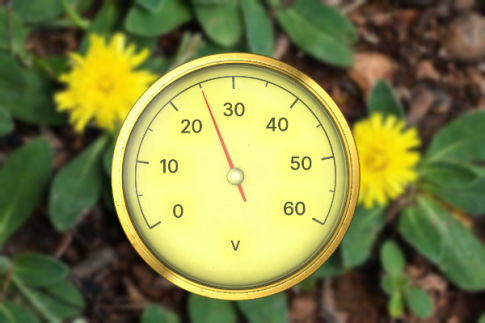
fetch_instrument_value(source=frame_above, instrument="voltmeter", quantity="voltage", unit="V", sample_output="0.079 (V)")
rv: 25 (V)
